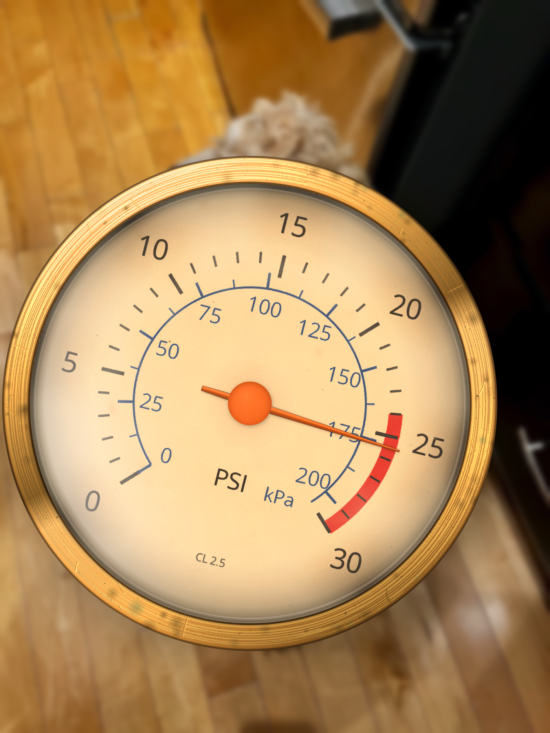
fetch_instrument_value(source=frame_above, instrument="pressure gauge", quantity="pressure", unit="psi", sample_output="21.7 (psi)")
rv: 25.5 (psi)
